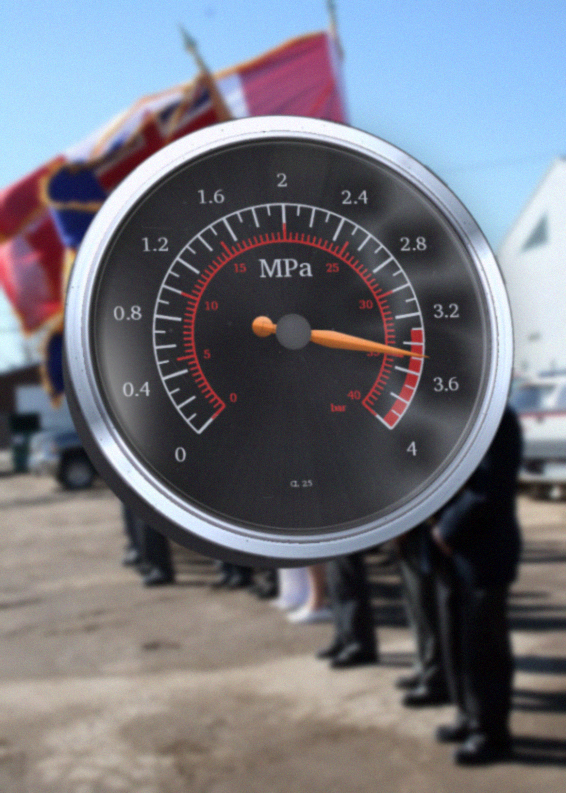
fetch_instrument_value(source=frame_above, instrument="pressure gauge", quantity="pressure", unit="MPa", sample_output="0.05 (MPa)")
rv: 3.5 (MPa)
